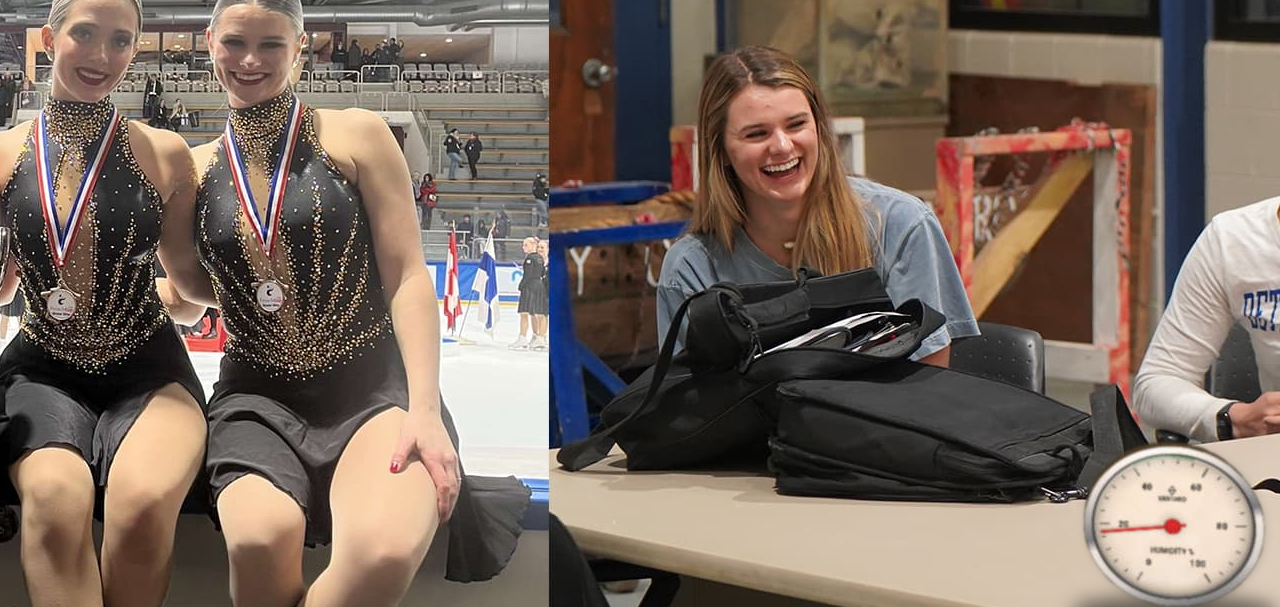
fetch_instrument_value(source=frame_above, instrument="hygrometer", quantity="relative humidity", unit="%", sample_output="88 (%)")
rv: 18 (%)
